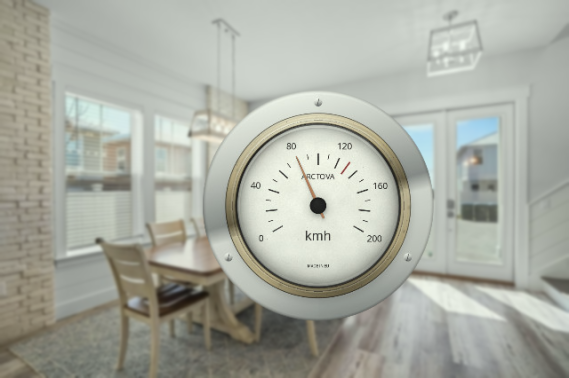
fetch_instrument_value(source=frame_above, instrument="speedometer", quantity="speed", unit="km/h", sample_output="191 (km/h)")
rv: 80 (km/h)
